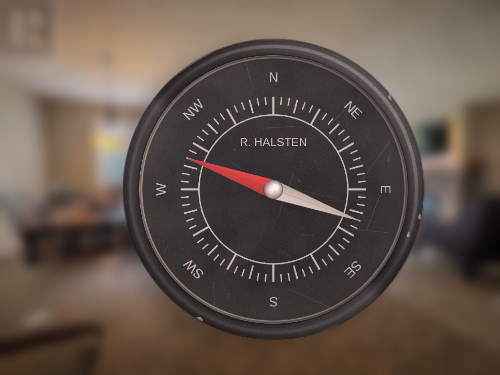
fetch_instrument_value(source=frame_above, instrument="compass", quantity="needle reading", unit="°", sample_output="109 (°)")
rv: 290 (°)
